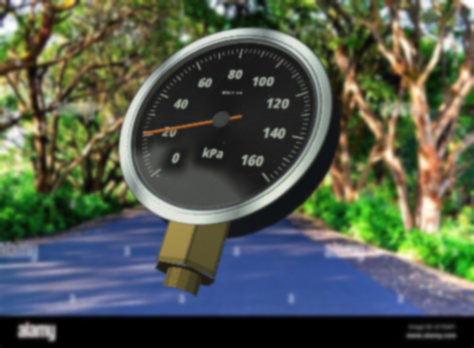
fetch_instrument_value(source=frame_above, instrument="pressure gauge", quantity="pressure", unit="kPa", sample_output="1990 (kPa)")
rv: 20 (kPa)
